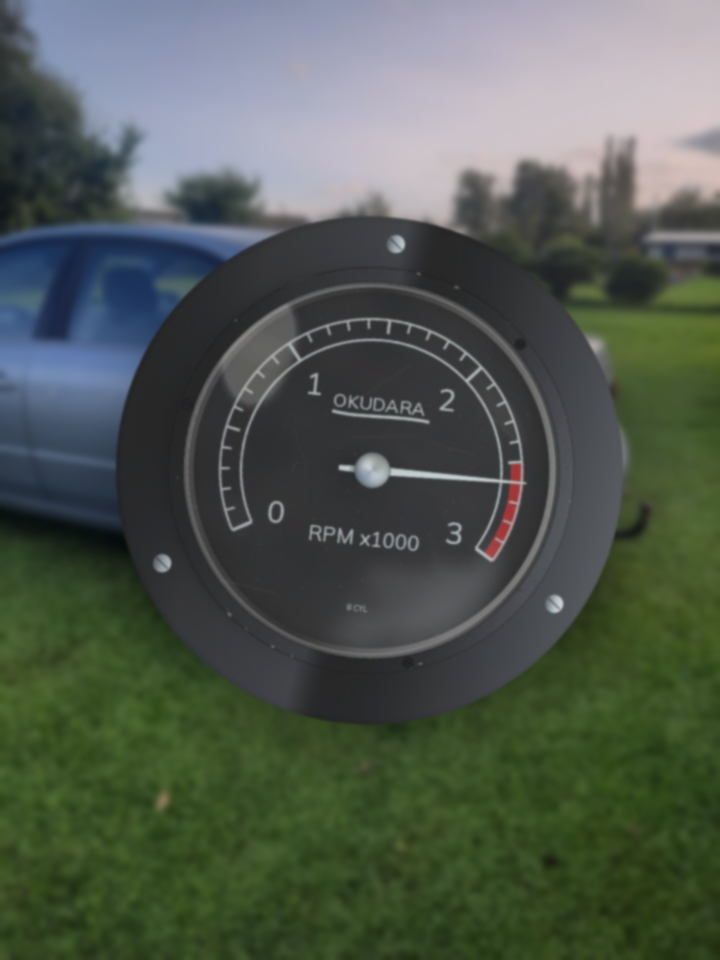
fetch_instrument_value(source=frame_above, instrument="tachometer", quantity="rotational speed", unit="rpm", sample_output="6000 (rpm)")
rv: 2600 (rpm)
